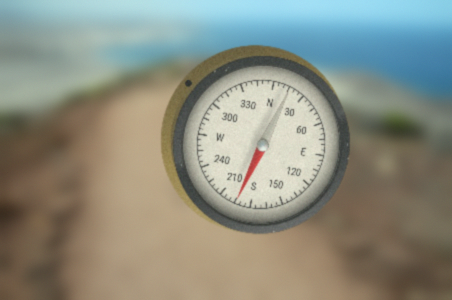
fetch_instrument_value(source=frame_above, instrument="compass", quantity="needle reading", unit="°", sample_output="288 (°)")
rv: 195 (°)
